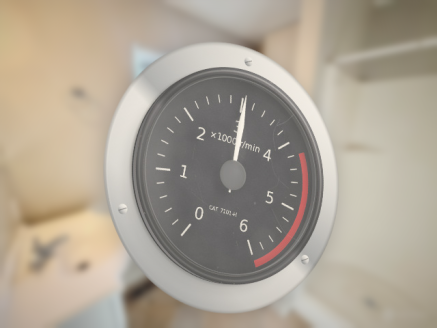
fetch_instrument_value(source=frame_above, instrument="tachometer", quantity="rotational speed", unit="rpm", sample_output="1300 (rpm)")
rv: 3000 (rpm)
